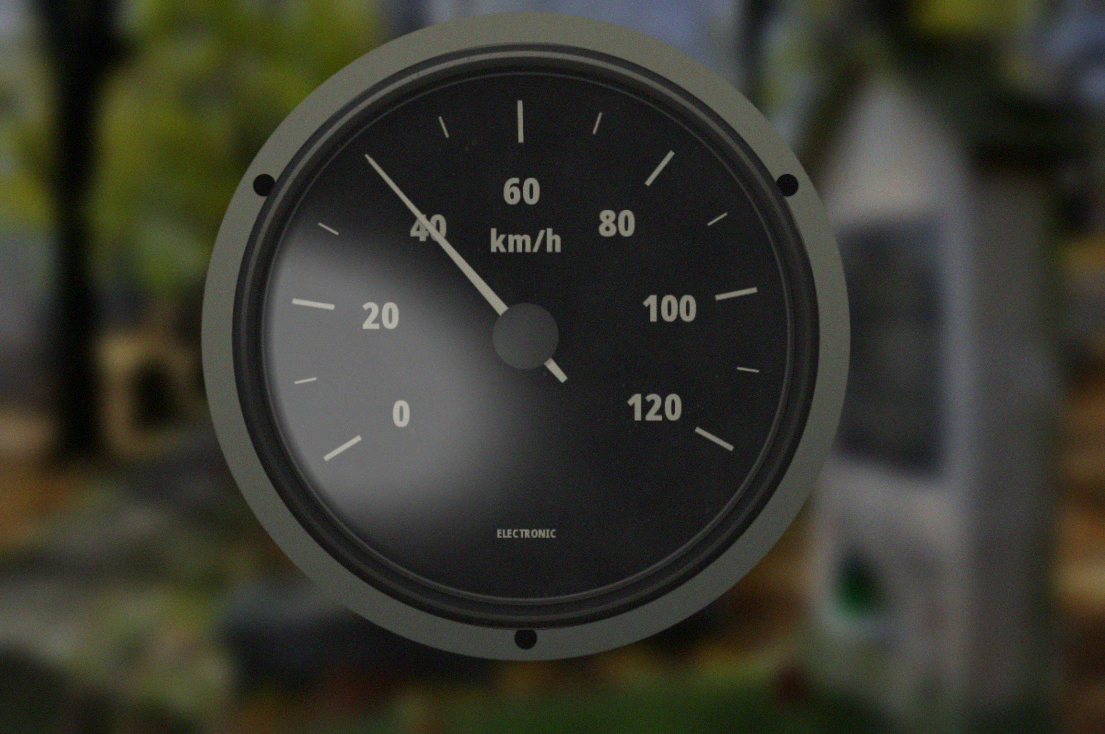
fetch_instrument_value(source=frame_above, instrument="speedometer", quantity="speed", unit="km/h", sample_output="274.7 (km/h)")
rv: 40 (km/h)
